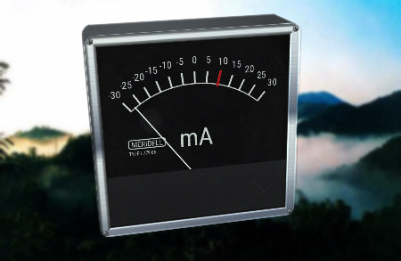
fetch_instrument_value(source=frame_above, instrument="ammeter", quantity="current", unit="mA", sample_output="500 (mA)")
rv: -27.5 (mA)
